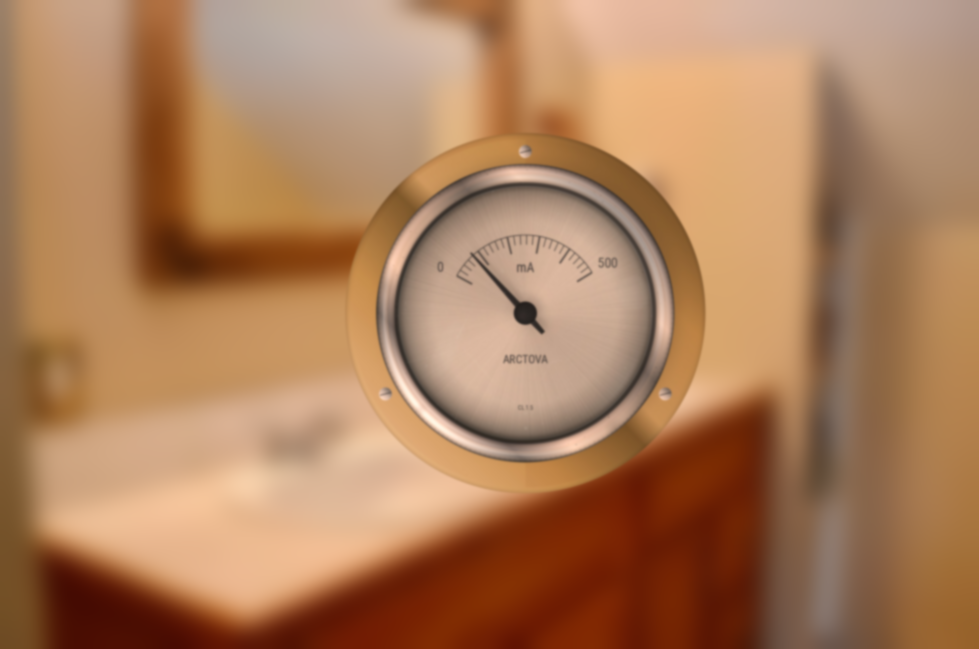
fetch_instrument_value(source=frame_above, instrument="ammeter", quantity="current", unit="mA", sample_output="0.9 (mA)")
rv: 80 (mA)
